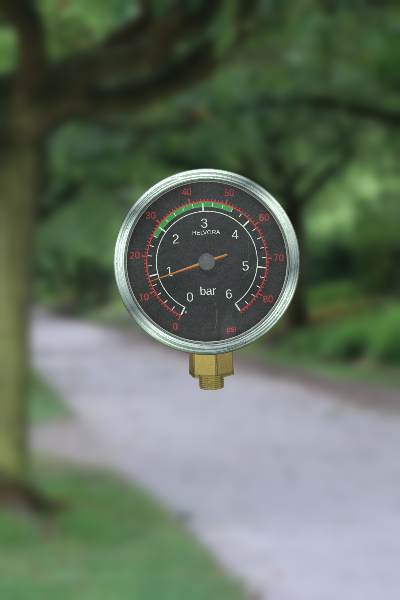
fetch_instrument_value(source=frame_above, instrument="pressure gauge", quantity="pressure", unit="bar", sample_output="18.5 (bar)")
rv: 0.9 (bar)
